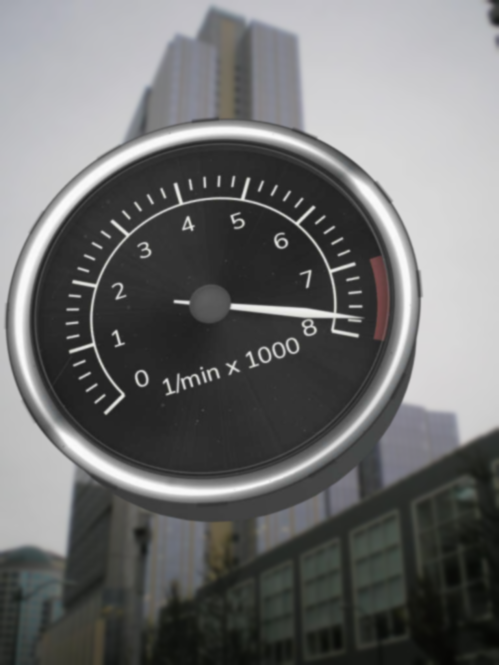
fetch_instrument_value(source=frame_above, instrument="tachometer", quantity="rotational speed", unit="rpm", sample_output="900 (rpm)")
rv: 7800 (rpm)
